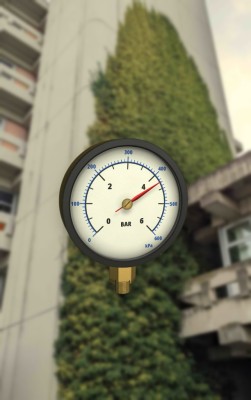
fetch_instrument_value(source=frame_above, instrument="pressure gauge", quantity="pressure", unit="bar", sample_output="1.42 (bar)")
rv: 4.25 (bar)
